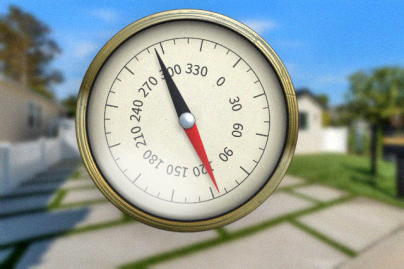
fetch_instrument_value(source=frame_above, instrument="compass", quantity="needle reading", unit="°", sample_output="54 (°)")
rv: 115 (°)
